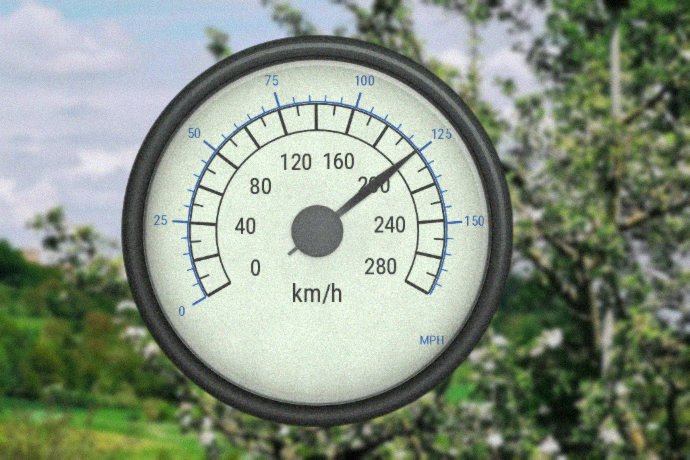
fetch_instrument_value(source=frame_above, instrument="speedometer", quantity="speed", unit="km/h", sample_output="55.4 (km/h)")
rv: 200 (km/h)
